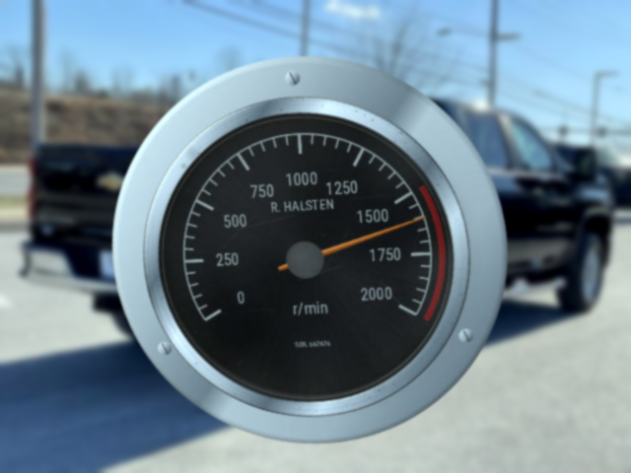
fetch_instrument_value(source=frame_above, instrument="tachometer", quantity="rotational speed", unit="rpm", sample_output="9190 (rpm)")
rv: 1600 (rpm)
